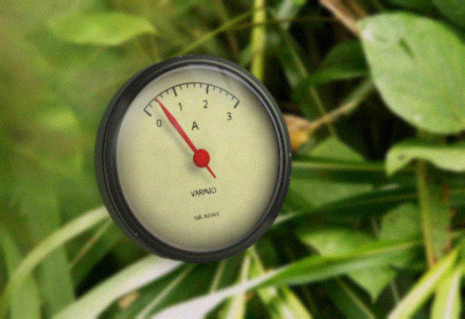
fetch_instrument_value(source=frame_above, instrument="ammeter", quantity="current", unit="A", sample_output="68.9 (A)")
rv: 0.4 (A)
